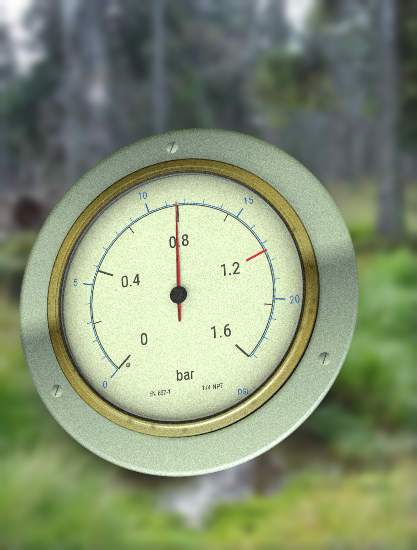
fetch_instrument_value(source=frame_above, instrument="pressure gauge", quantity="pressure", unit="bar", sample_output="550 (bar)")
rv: 0.8 (bar)
